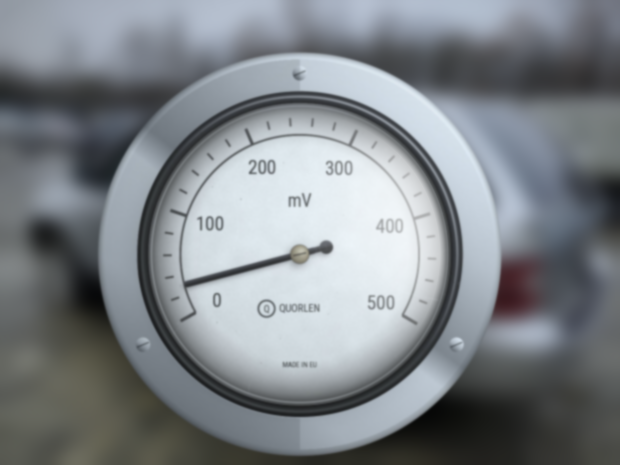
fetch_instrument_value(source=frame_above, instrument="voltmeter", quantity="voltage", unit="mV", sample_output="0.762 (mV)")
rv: 30 (mV)
